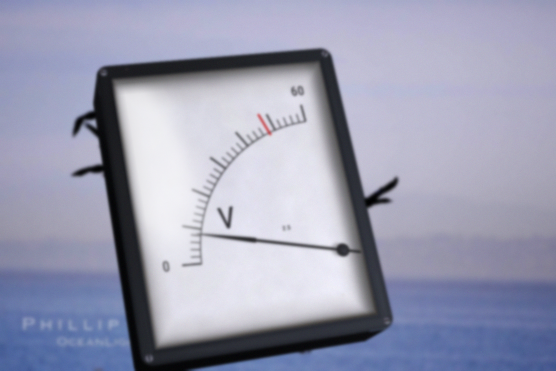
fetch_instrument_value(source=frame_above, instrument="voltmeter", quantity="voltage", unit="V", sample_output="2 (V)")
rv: 8 (V)
